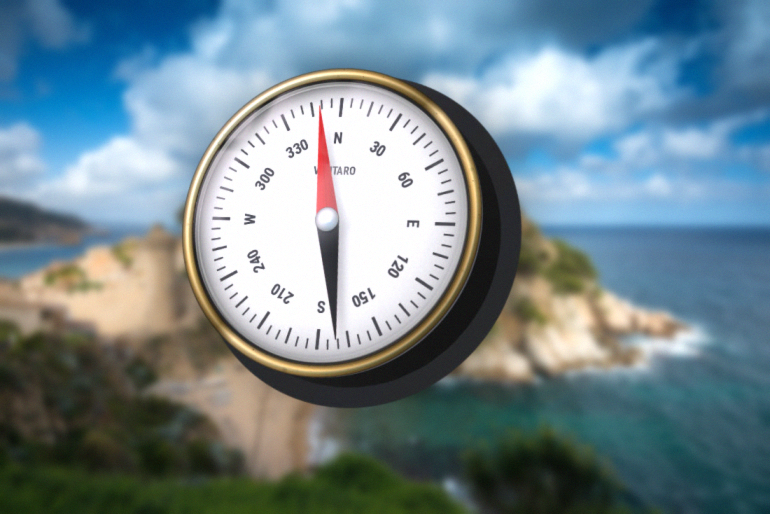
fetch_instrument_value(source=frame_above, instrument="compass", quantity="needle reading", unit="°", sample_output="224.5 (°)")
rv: 350 (°)
